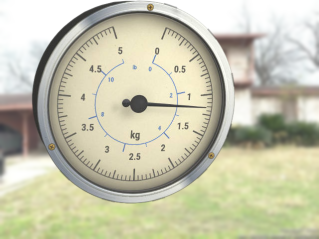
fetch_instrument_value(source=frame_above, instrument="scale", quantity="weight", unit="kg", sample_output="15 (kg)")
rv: 1.15 (kg)
